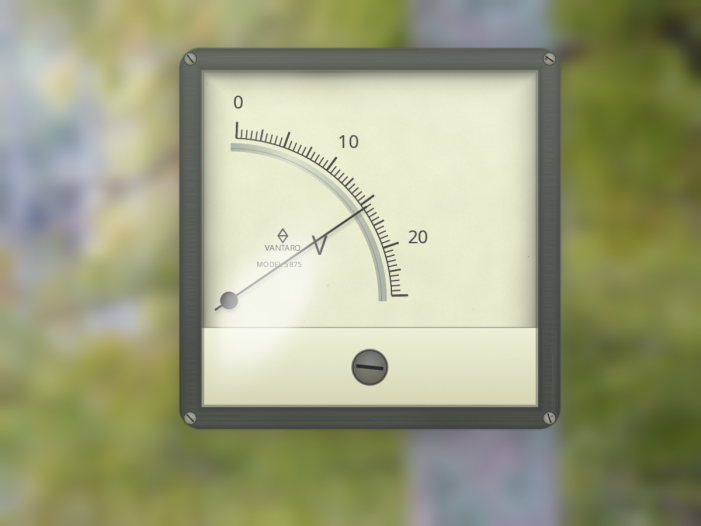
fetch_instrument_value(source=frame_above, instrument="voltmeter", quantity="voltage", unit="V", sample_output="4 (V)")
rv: 15.5 (V)
